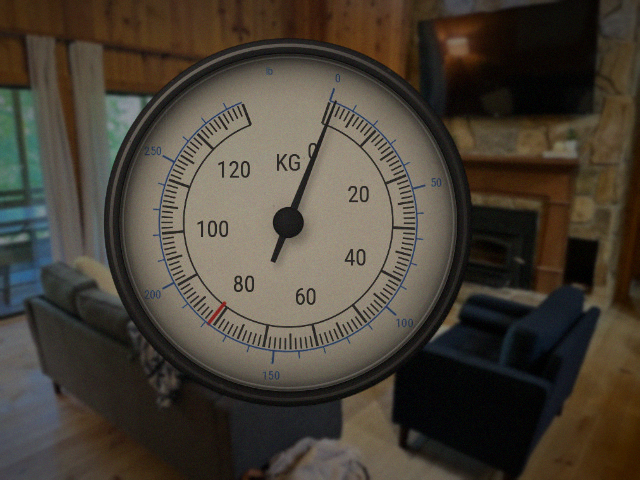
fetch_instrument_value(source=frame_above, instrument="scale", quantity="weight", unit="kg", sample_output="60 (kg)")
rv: 1 (kg)
